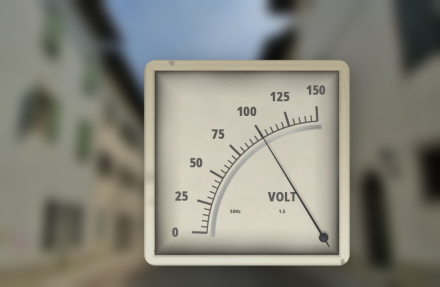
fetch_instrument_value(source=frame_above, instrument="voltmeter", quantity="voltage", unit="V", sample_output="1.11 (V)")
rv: 100 (V)
